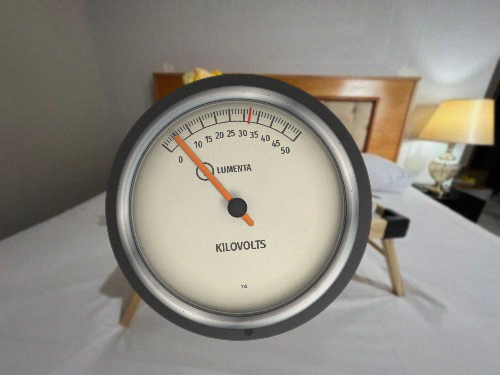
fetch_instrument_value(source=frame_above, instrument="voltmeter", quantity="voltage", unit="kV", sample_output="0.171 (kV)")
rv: 5 (kV)
